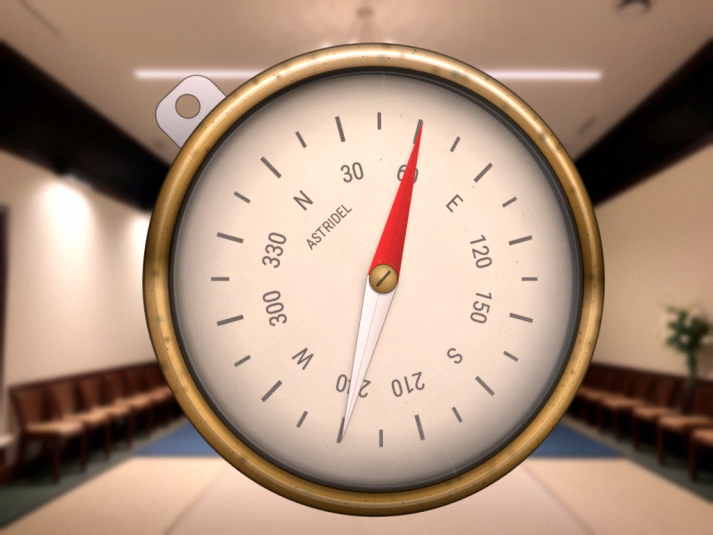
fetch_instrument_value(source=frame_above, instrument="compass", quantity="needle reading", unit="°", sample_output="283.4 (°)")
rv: 60 (°)
